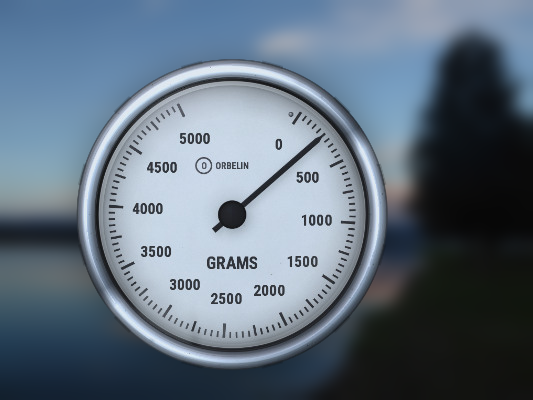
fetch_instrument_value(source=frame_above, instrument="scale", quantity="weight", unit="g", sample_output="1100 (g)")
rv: 250 (g)
